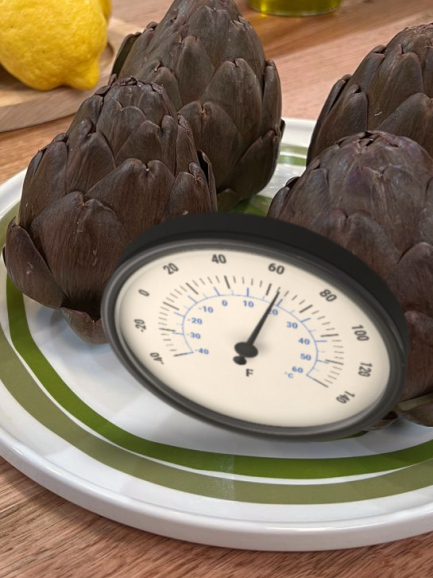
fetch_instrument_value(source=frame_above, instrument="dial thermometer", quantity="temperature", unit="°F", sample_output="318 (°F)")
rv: 64 (°F)
